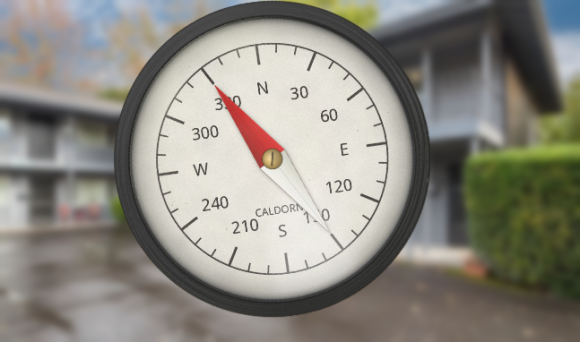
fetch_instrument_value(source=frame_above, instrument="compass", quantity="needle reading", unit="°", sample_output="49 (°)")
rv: 330 (°)
